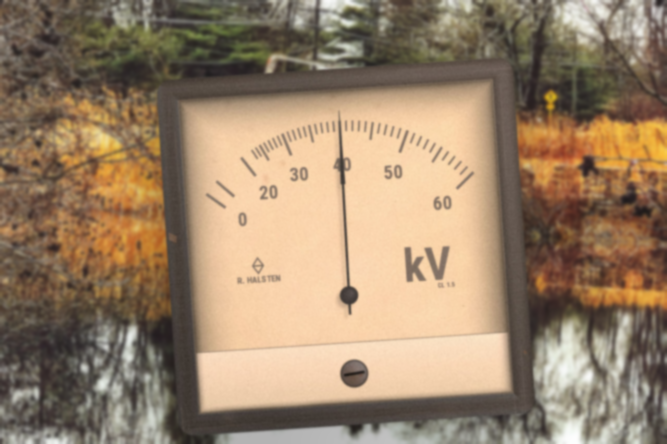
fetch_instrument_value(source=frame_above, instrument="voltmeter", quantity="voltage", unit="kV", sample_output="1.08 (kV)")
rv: 40 (kV)
